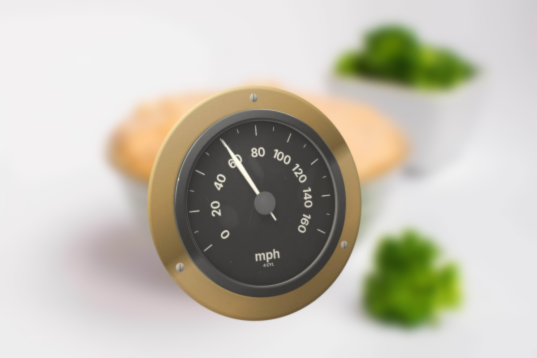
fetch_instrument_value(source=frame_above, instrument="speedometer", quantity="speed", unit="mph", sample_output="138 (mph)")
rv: 60 (mph)
